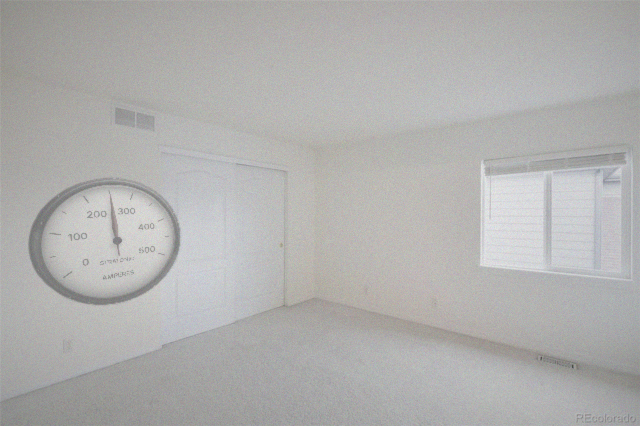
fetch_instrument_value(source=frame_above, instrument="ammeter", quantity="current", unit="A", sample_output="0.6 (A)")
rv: 250 (A)
